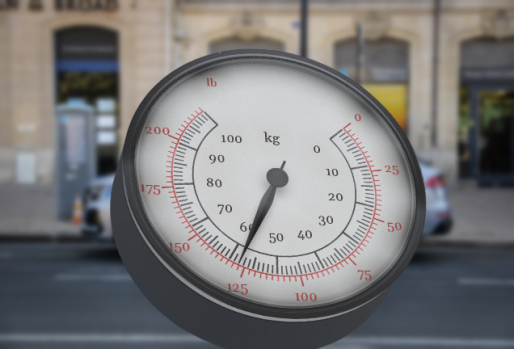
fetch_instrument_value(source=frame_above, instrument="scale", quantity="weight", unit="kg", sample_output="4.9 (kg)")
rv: 58 (kg)
